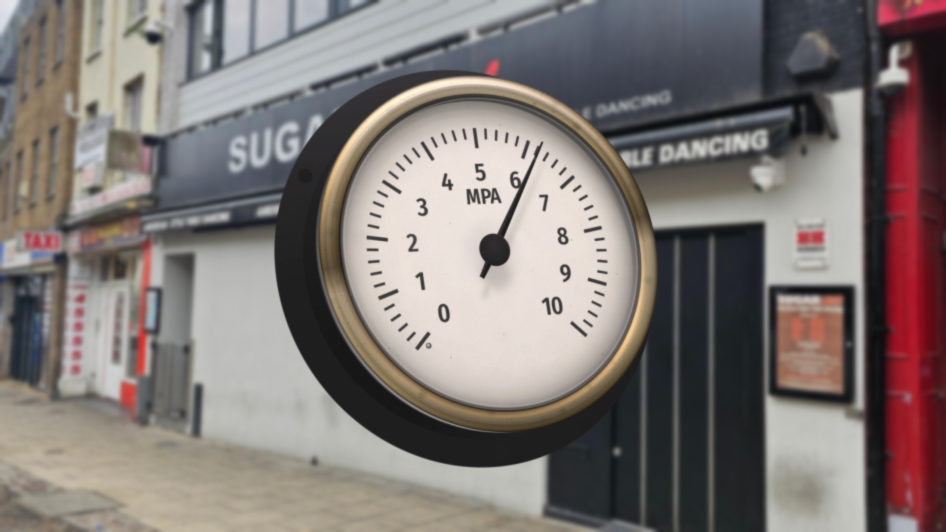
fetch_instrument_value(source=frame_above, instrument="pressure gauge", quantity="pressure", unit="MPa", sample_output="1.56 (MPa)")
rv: 6.2 (MPa)
